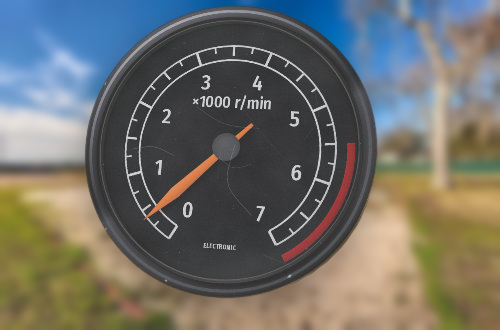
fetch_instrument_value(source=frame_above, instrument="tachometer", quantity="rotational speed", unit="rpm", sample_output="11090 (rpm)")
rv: 375 (rpm)
